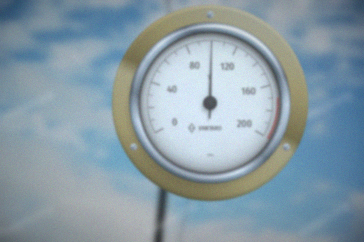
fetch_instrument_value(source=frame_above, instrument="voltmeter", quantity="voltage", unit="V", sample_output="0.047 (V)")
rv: 100 (V)
